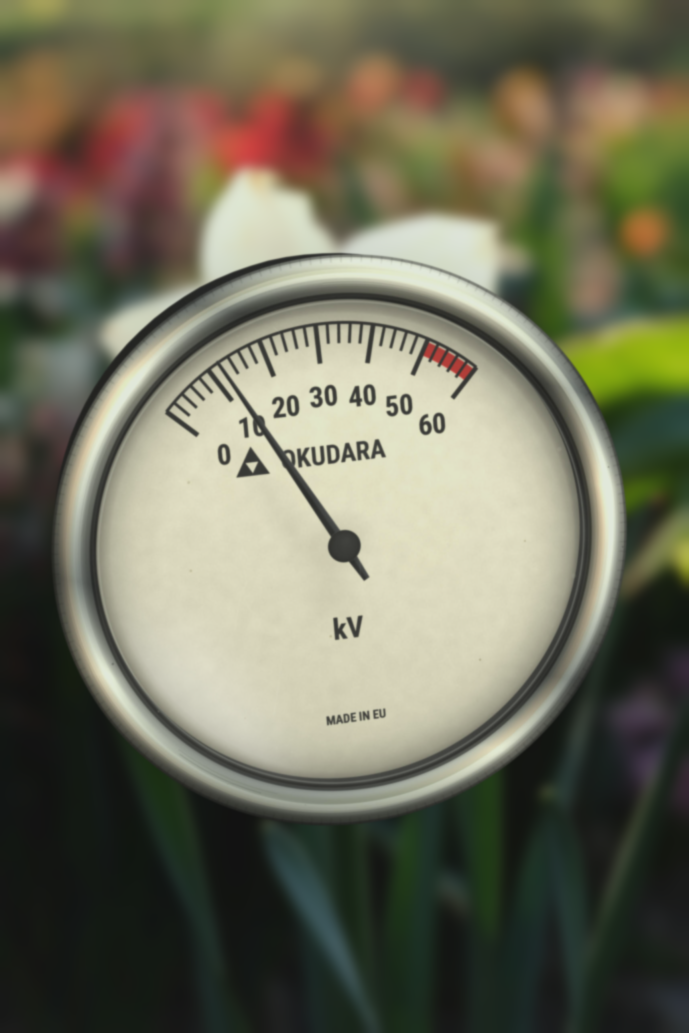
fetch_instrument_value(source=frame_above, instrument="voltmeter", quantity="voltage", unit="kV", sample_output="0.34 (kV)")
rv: 12 (kV)
